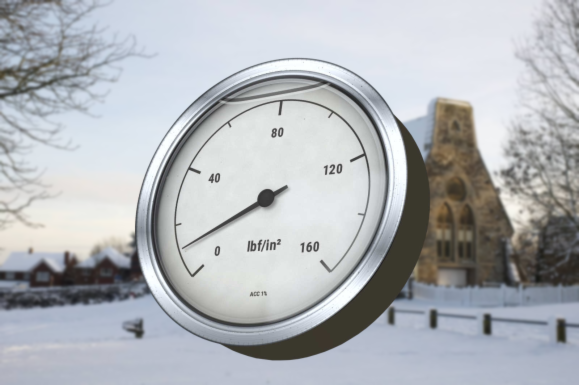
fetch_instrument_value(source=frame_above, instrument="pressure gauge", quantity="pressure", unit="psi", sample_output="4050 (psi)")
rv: 10 (psi)
